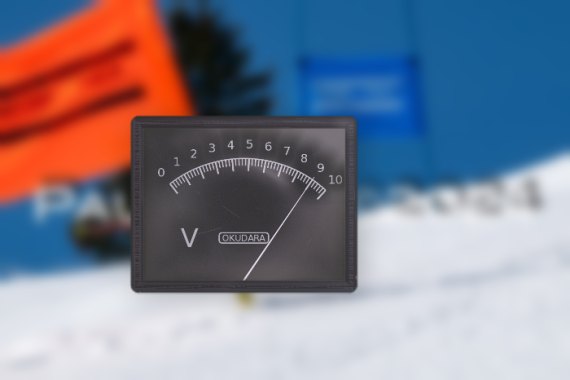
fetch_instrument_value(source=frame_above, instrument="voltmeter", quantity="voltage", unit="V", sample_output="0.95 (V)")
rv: 9 (V)
